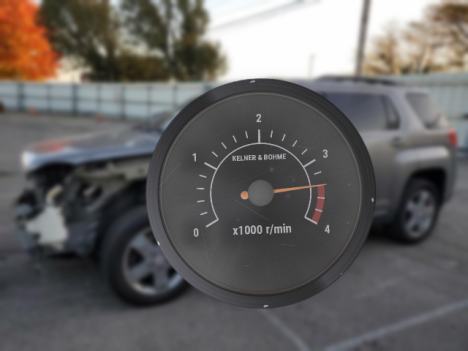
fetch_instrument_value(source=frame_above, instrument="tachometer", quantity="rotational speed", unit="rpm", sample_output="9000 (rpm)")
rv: 3400 (rpm)
